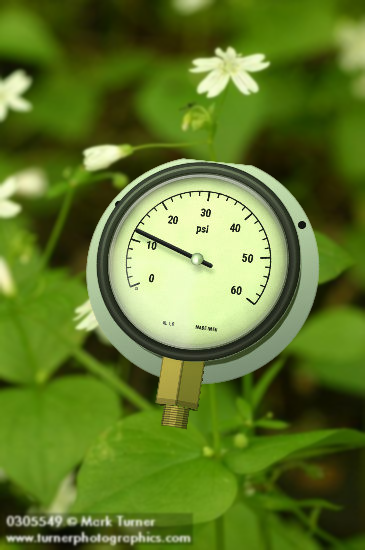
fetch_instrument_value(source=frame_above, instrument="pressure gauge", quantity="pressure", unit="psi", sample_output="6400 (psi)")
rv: 12 (psi)
